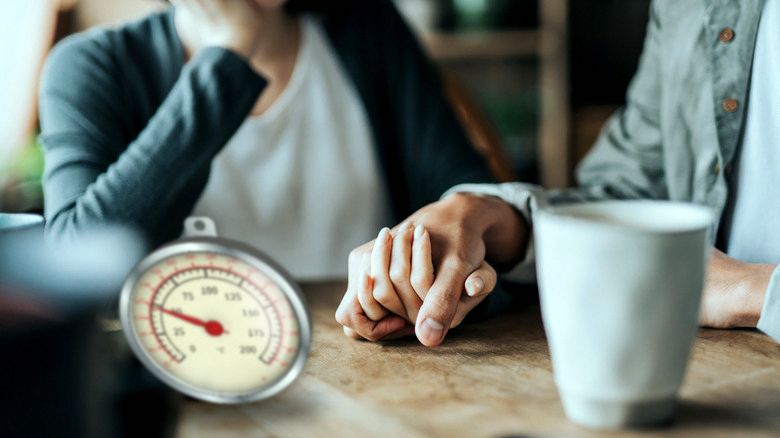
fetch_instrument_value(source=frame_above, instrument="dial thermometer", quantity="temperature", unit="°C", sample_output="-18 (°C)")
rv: 50 (°C)
